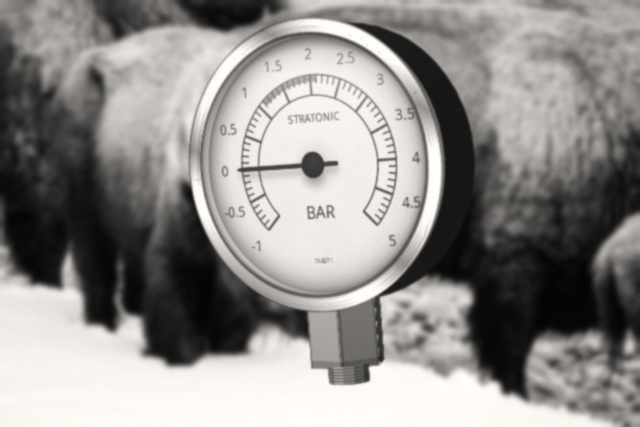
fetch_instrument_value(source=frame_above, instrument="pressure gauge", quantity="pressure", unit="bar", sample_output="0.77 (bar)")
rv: 0 (bar)
